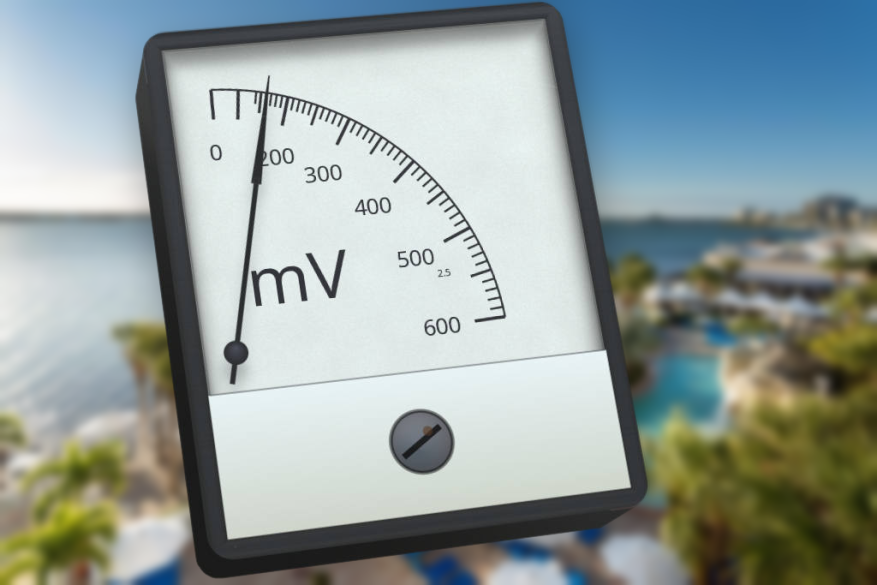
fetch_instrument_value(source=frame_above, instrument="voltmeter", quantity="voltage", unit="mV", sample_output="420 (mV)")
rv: 160 (mV)
